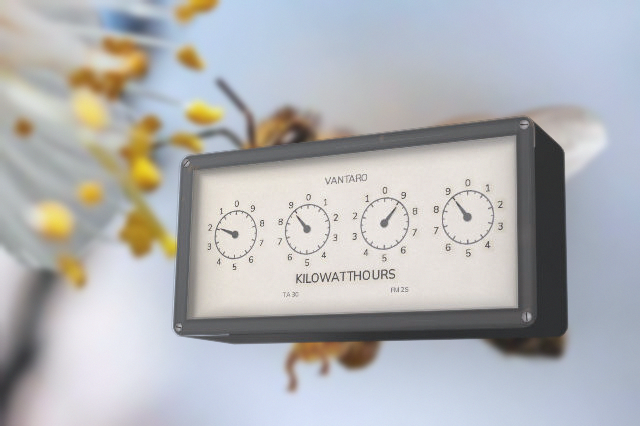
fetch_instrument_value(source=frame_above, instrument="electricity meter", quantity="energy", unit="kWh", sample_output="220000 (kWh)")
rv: 1889 (kWh)
